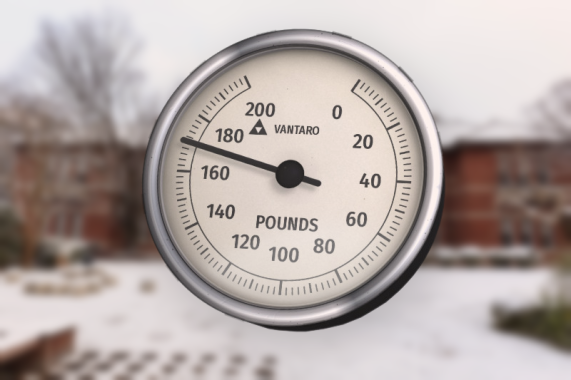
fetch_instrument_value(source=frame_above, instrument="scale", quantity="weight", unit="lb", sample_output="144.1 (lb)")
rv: 170 (lb)
